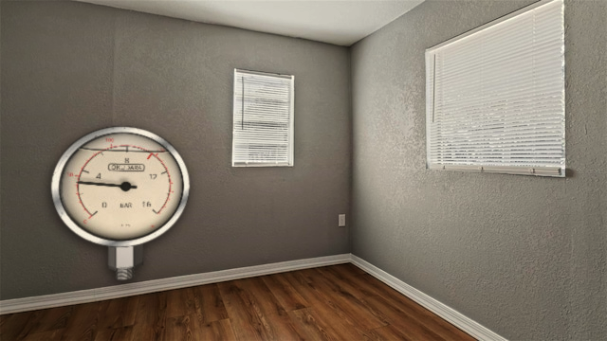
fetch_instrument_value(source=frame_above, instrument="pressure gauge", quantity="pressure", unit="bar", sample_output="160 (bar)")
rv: 3 (bar)
